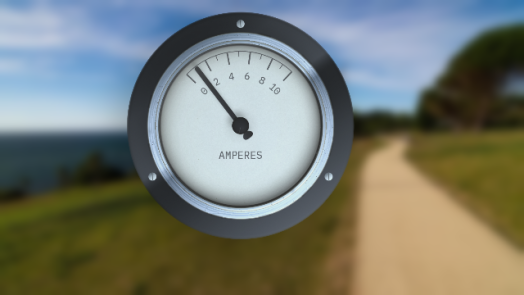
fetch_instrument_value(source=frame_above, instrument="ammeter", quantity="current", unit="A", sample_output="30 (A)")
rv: 1 (A)
